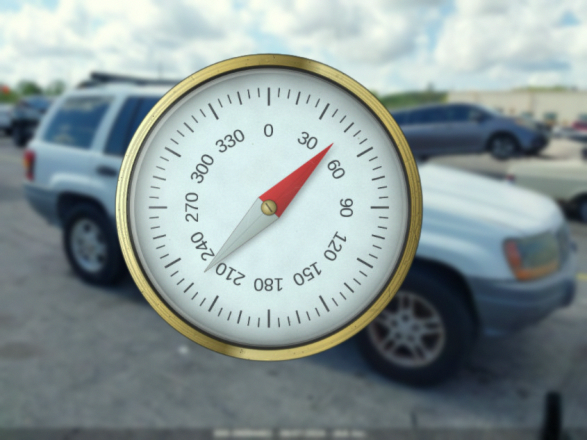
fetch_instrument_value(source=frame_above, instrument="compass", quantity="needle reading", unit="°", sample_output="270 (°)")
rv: 45 (°)
